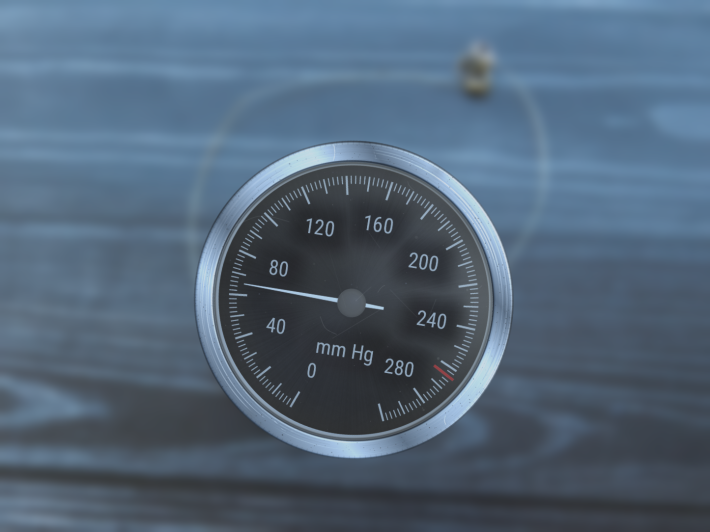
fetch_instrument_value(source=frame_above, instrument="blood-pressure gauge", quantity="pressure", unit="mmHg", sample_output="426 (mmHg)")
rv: 66 (mmHg)
